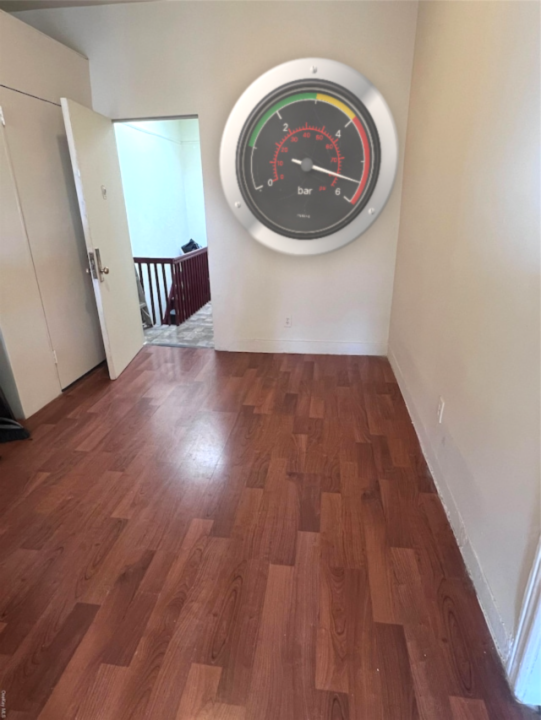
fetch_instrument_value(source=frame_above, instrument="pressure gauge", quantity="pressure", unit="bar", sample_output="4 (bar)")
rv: 5.5 (bar)
